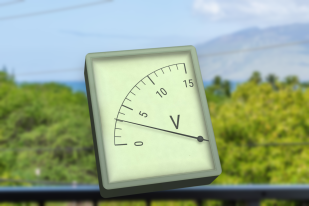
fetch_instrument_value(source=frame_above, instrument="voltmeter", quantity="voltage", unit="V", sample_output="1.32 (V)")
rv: 3 (V)
